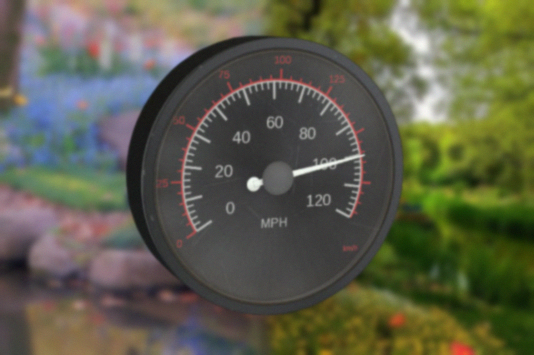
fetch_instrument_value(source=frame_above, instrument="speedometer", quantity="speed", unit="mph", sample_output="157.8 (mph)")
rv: 100 (mph)
